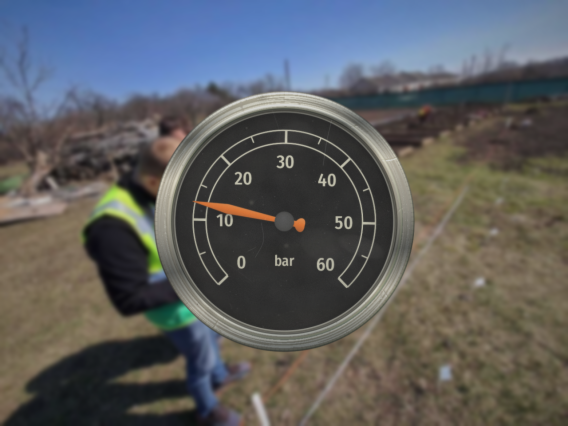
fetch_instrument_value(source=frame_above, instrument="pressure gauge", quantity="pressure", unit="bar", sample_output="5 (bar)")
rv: 12.5 (bar)
